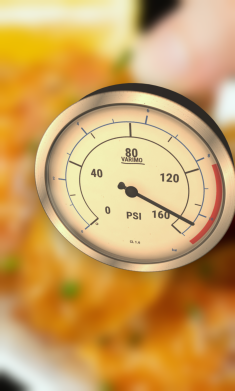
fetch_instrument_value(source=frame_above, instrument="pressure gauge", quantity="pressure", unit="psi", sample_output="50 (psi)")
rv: 150 (psi)
